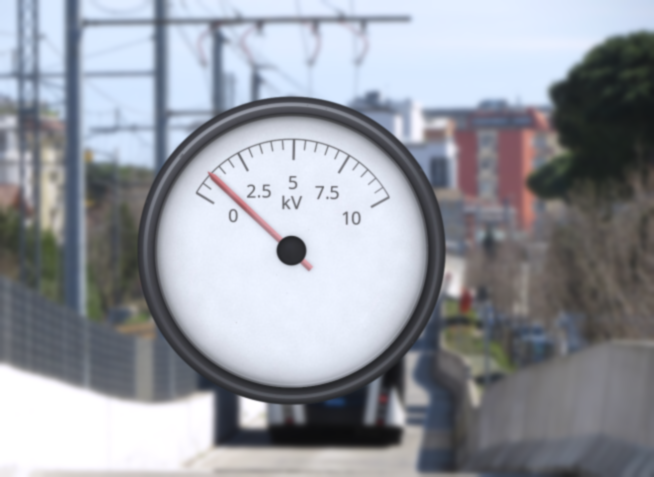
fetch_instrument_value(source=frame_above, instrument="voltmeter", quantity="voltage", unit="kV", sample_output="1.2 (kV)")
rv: 1 (kV)
